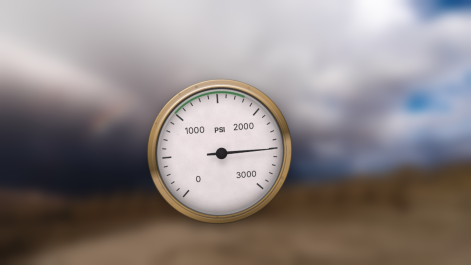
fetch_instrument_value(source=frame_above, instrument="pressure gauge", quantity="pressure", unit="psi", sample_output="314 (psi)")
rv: 2500 (psi)
